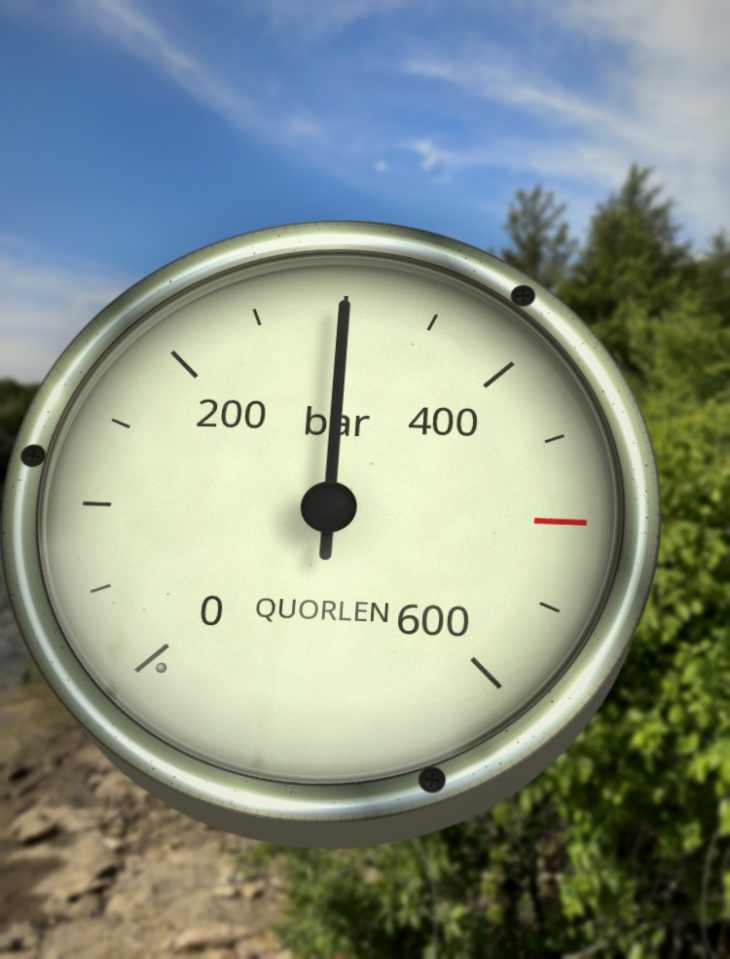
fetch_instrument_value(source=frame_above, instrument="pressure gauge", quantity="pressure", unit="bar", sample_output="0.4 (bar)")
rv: 300 (bar)
